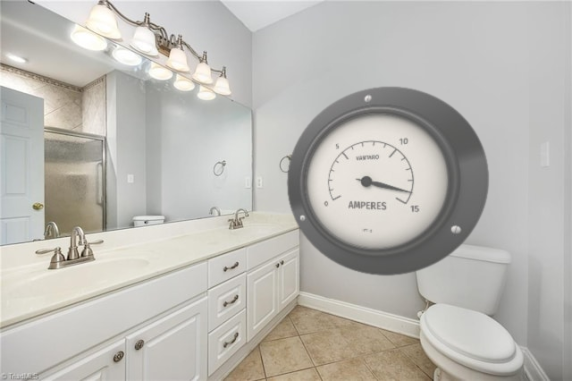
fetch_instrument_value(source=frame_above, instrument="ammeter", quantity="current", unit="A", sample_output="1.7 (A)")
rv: 14 (A)
